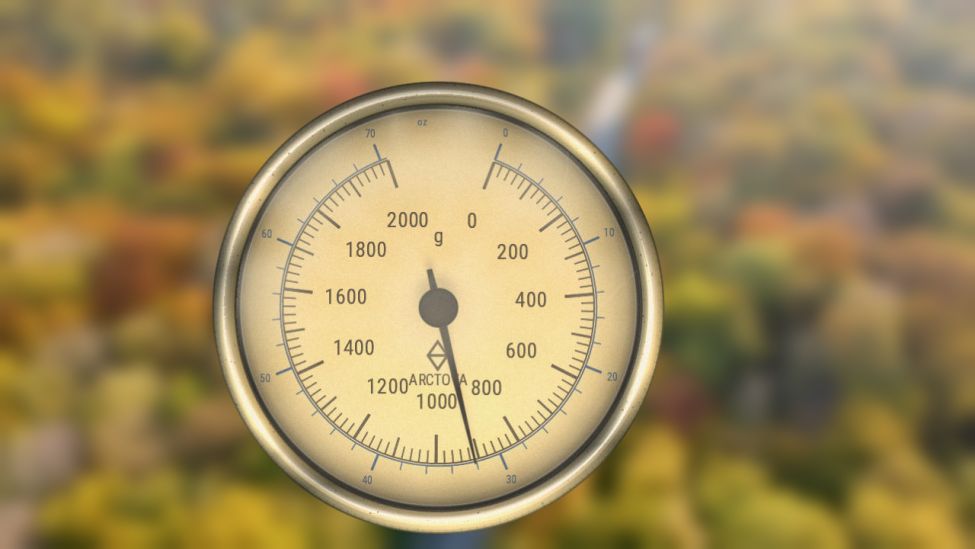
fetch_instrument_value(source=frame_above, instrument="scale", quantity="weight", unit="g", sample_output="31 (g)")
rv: 910 (g)
